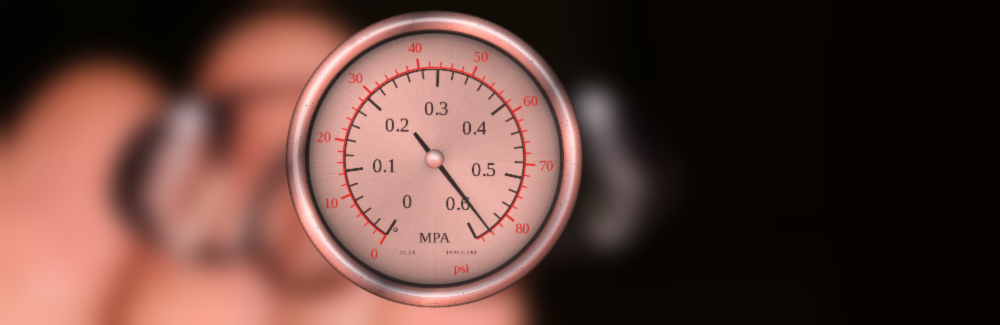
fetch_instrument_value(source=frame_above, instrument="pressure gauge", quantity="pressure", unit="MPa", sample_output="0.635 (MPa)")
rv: 0.58 (MPa)
